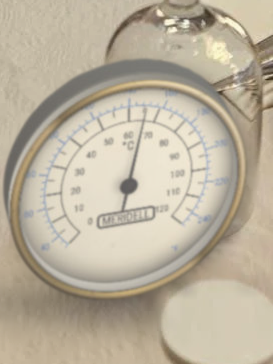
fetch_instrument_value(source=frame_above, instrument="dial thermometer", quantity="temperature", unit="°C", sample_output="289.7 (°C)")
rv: 65 (°C)
